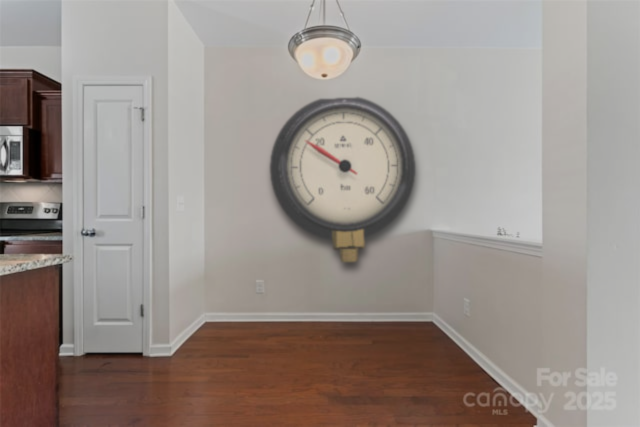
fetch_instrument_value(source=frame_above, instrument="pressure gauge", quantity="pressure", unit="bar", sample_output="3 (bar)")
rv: 17.5 (bar)
